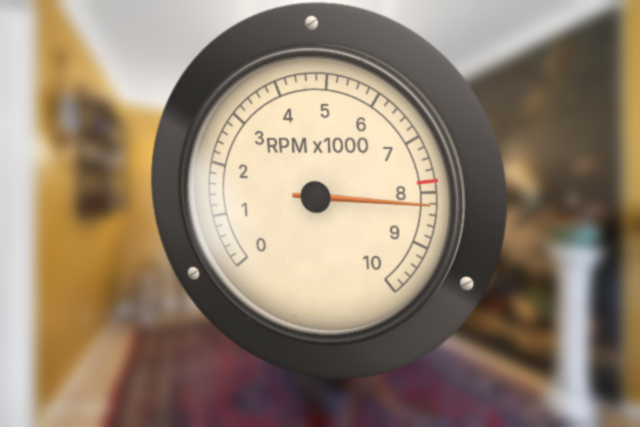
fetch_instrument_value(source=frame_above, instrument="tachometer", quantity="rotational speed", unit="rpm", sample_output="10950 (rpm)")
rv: 8200 (rpm)
